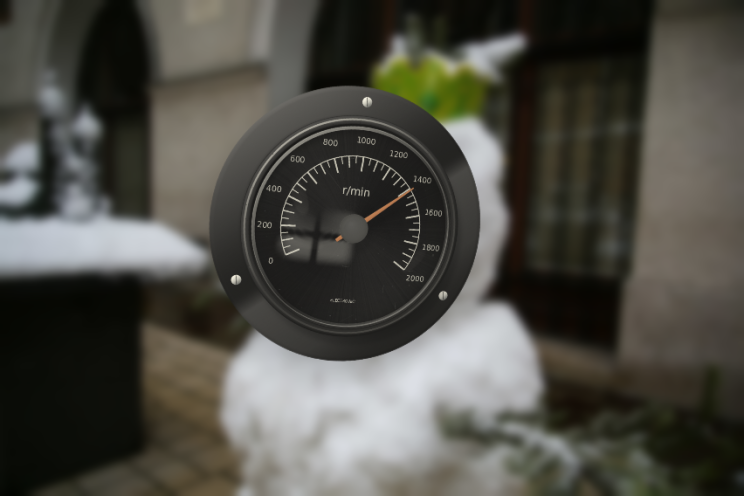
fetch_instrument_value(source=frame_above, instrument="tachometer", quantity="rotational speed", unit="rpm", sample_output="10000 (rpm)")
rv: 1400 (rpm)
